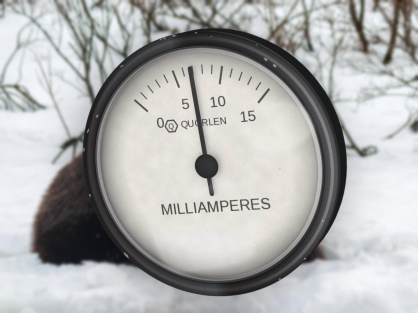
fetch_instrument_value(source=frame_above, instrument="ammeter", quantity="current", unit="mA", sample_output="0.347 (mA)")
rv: 7 (mA)
